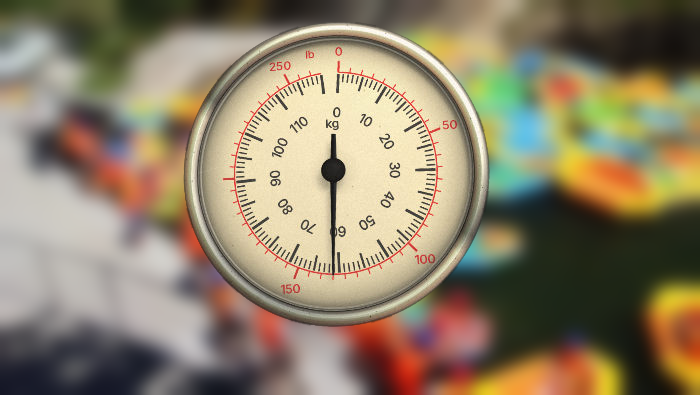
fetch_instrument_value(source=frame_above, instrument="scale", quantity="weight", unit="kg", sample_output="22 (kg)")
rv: 61 (kg)
